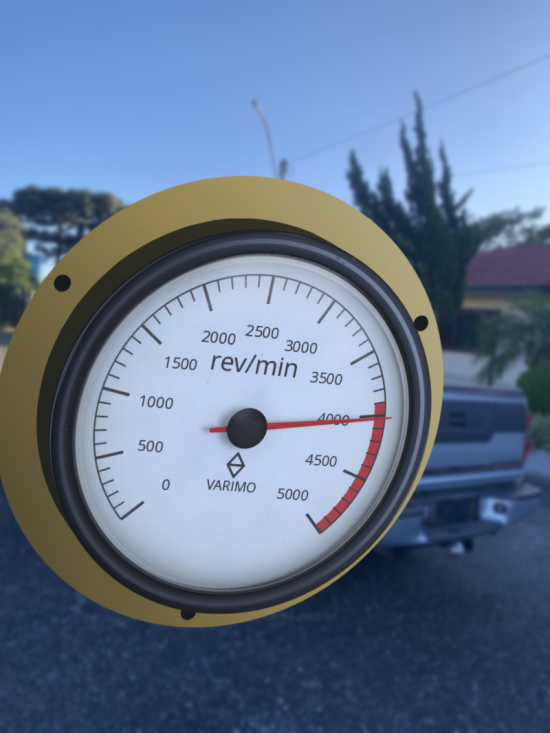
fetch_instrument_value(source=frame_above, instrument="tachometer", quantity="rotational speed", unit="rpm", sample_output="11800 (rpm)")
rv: 4000 (rpm)
